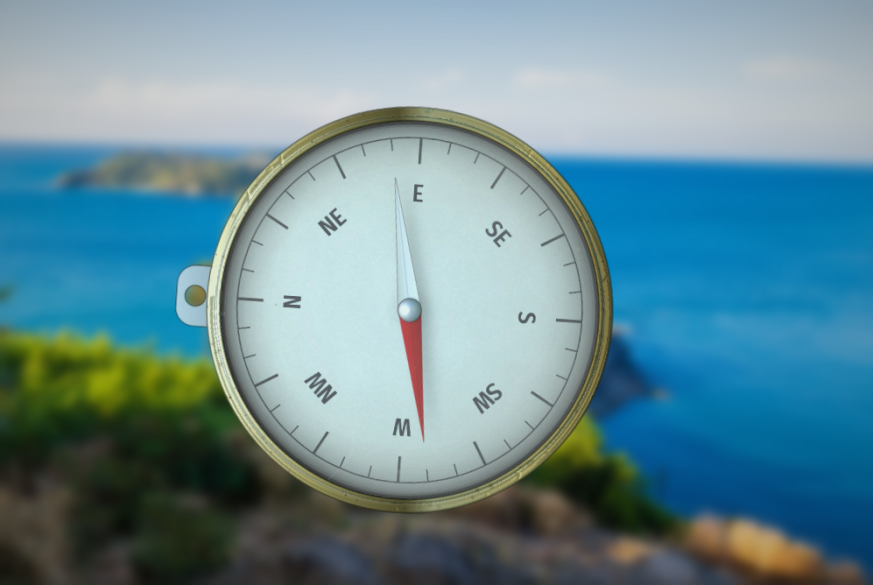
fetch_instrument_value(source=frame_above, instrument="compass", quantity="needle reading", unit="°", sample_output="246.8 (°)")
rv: 260 (°)
